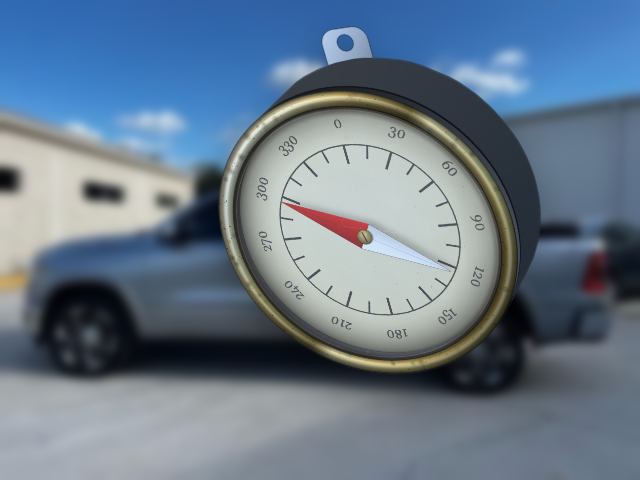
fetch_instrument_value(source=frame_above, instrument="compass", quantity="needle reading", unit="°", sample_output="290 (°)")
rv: 300 (°)
